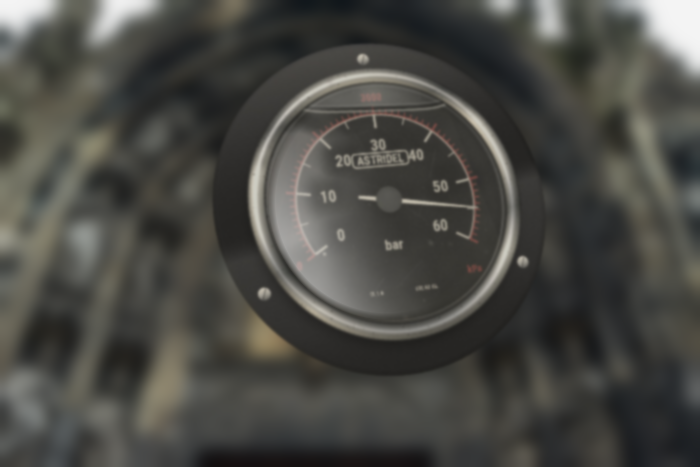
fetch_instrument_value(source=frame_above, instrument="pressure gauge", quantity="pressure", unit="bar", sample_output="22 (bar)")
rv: 55 (bar)
